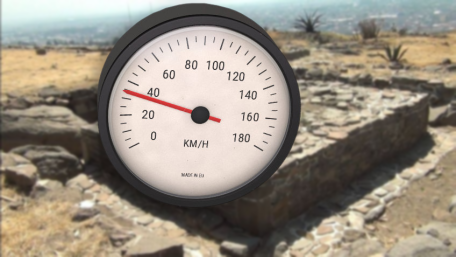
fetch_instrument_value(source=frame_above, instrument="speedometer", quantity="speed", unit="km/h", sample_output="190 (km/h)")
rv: 35 (km/h)
